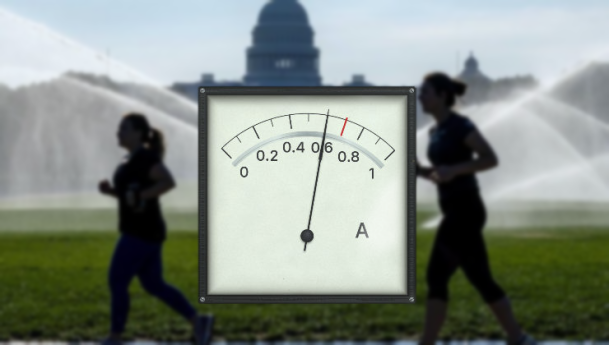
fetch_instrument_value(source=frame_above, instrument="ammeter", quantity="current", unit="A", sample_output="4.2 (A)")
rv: 0.6 (A)
